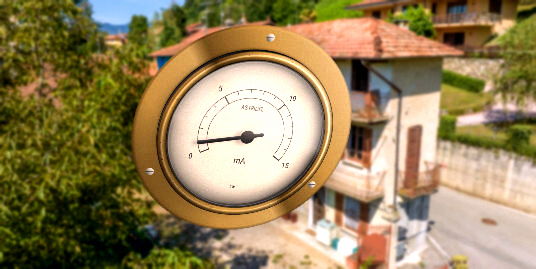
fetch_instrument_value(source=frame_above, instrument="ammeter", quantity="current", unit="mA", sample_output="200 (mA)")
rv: 1 (mA)
